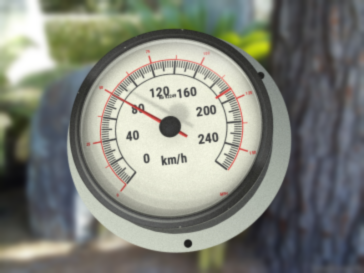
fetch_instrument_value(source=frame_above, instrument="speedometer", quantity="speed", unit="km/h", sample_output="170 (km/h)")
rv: 80 (km/h)
